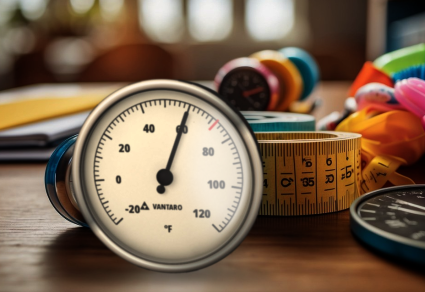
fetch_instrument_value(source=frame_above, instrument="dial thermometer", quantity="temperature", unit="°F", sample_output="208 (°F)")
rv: 60 (°F)
